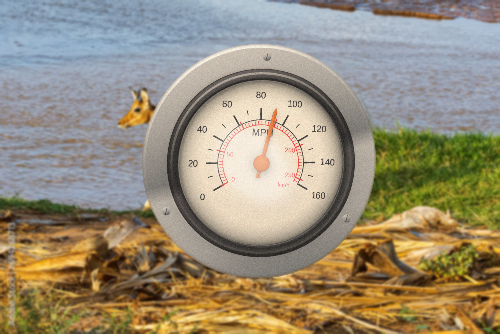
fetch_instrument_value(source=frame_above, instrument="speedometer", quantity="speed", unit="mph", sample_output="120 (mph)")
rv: 90 (mph)
